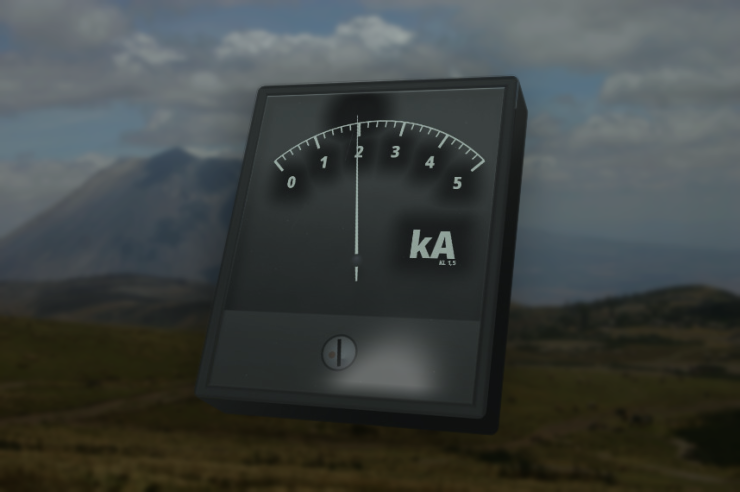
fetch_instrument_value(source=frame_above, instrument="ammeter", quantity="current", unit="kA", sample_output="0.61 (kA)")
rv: 2 (kA)
